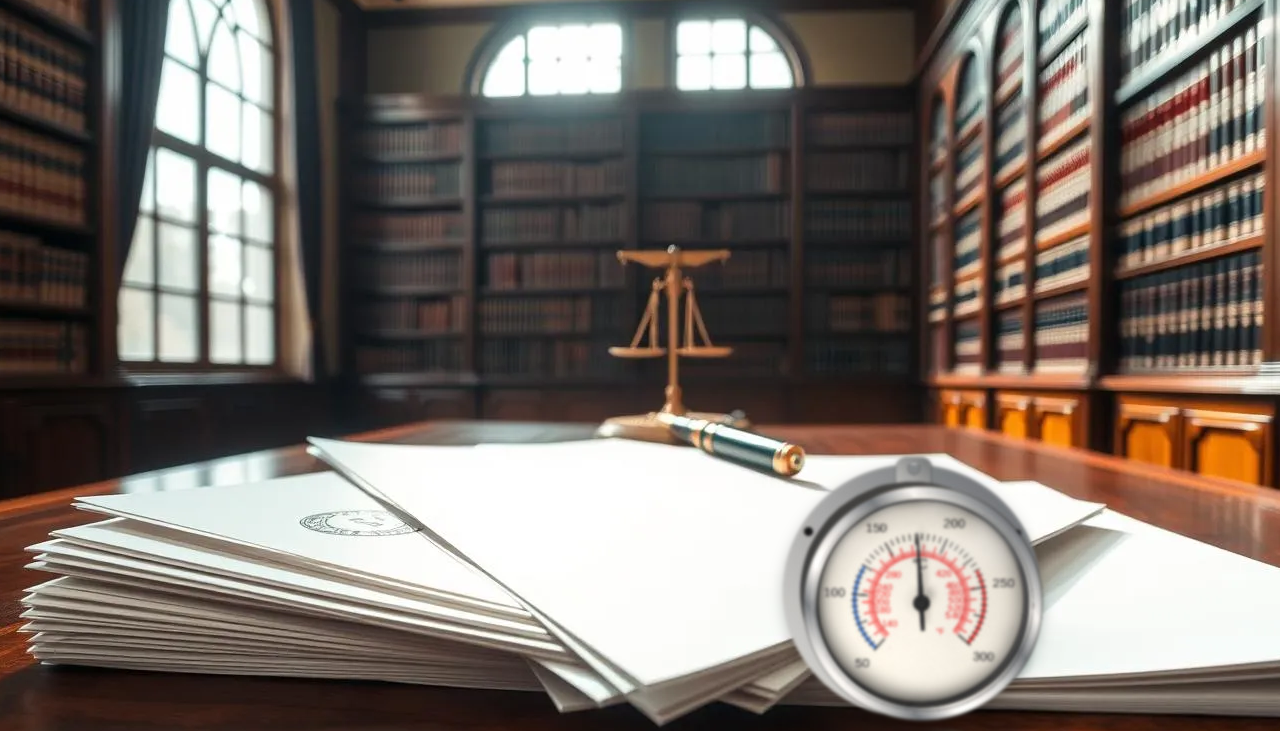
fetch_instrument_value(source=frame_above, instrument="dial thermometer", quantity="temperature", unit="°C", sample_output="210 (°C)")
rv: 175 (°C)
